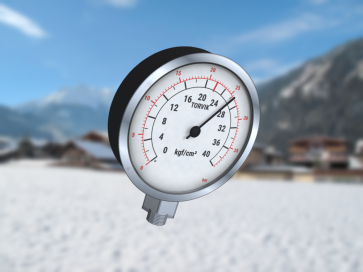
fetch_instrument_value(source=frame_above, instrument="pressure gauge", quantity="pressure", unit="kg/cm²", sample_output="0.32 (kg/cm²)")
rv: 26 (kg/cm²)
